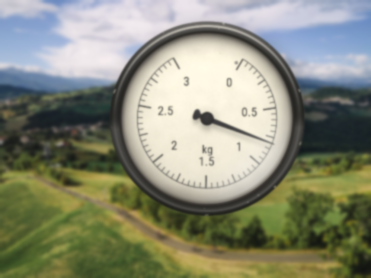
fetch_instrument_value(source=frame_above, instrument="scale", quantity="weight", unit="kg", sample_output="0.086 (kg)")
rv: 0.8 (kg)
